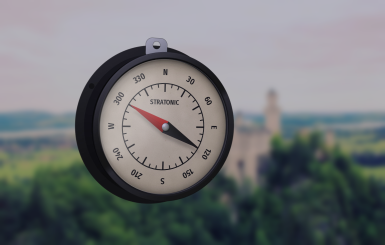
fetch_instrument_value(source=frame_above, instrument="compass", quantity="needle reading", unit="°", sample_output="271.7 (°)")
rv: 300 (°)
